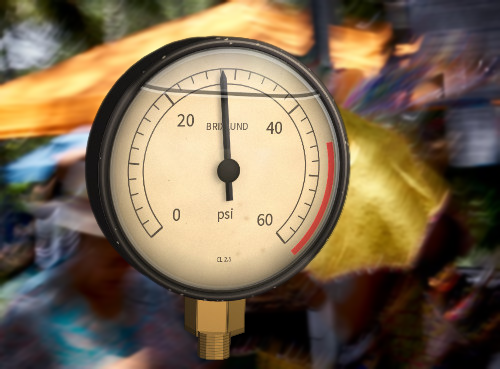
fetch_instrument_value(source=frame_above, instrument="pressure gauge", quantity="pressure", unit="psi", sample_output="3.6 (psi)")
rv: 28 (psi)
